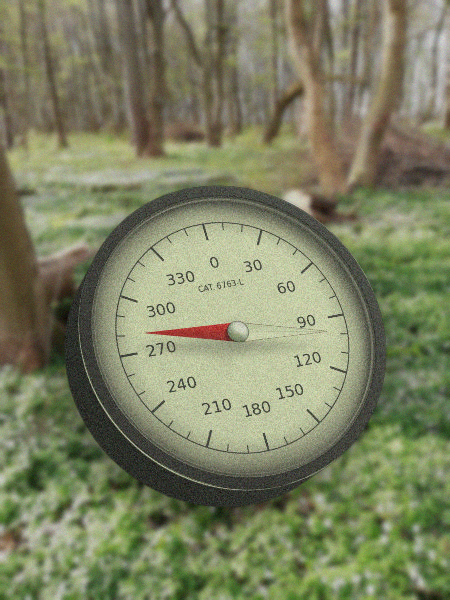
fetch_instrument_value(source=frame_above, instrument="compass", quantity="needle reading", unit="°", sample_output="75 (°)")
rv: 280 (°)
